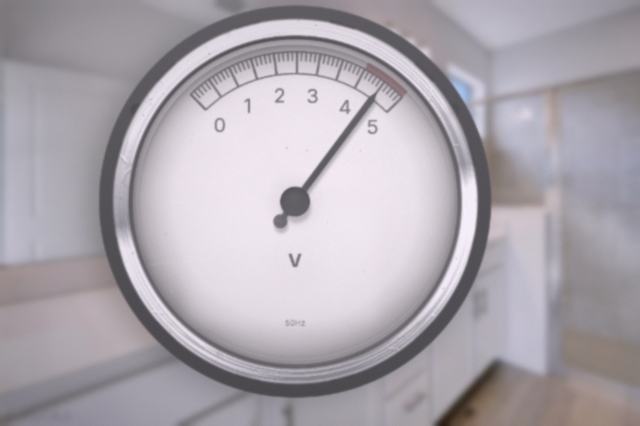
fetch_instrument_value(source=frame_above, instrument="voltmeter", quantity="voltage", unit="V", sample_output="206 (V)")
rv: 4.5 (V)
